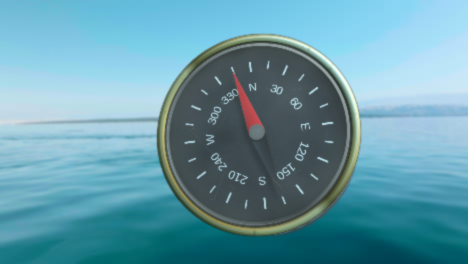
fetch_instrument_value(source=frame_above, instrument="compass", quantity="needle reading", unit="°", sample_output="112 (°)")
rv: 345 (°)
